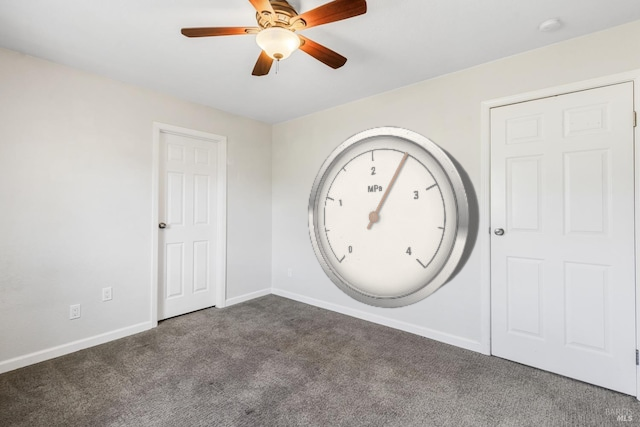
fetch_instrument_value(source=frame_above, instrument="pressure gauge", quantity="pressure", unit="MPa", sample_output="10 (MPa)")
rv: 2.5 (MPa)
